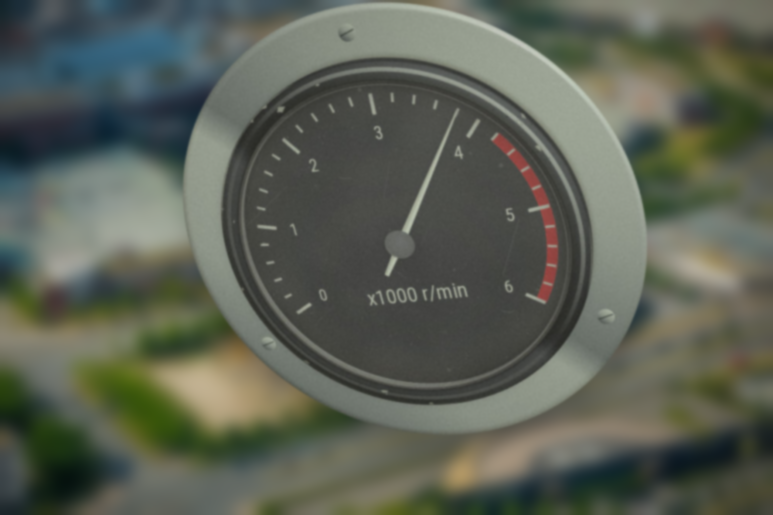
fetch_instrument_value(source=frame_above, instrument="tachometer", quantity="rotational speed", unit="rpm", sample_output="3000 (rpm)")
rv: 3800 (rpm)
